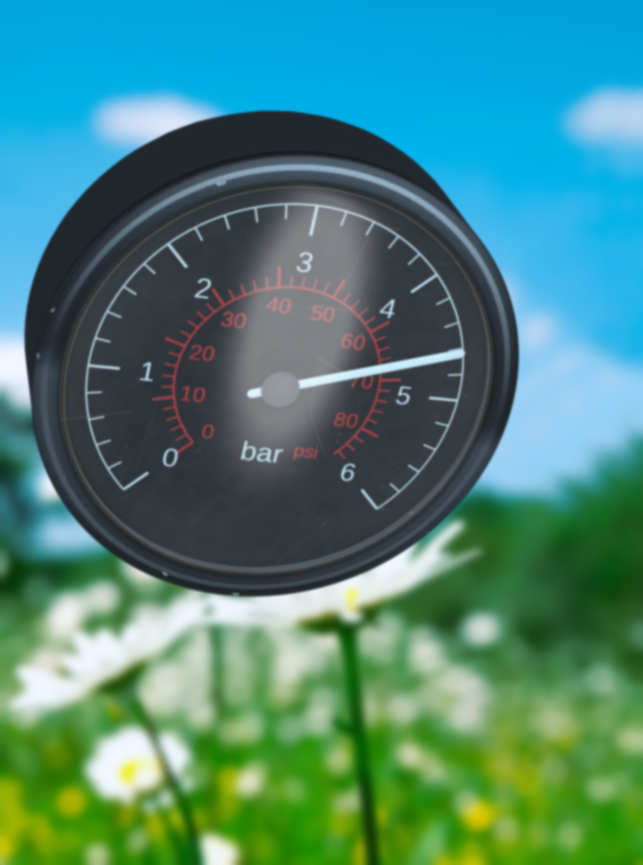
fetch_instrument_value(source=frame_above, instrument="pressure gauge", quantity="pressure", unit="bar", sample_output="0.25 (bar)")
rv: 4.6 (bar)
